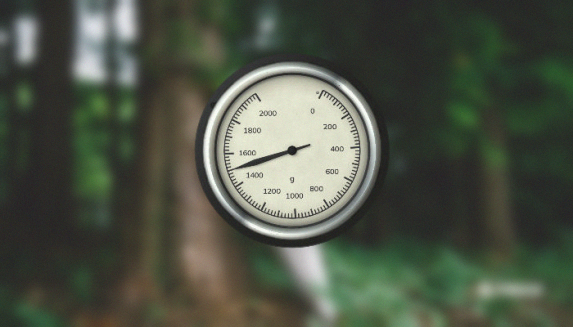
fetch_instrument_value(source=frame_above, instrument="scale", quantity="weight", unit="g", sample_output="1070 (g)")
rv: 1500 (g)
